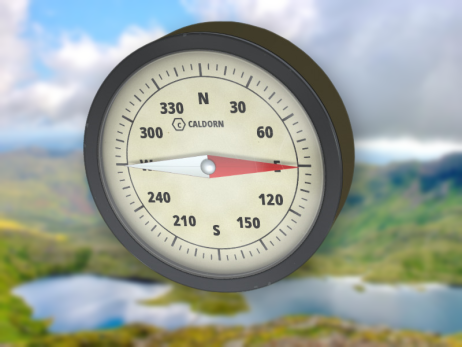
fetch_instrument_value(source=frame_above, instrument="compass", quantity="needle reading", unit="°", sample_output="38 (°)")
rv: 90 (°)
